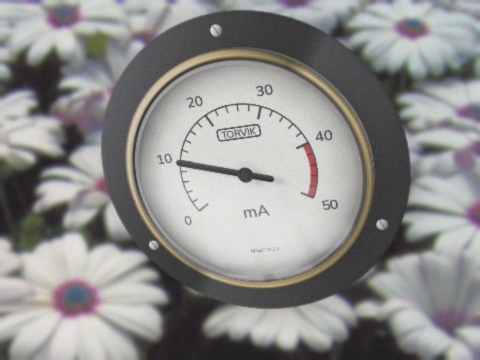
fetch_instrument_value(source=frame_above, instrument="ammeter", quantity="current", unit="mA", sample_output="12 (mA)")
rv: 10 (mA)
